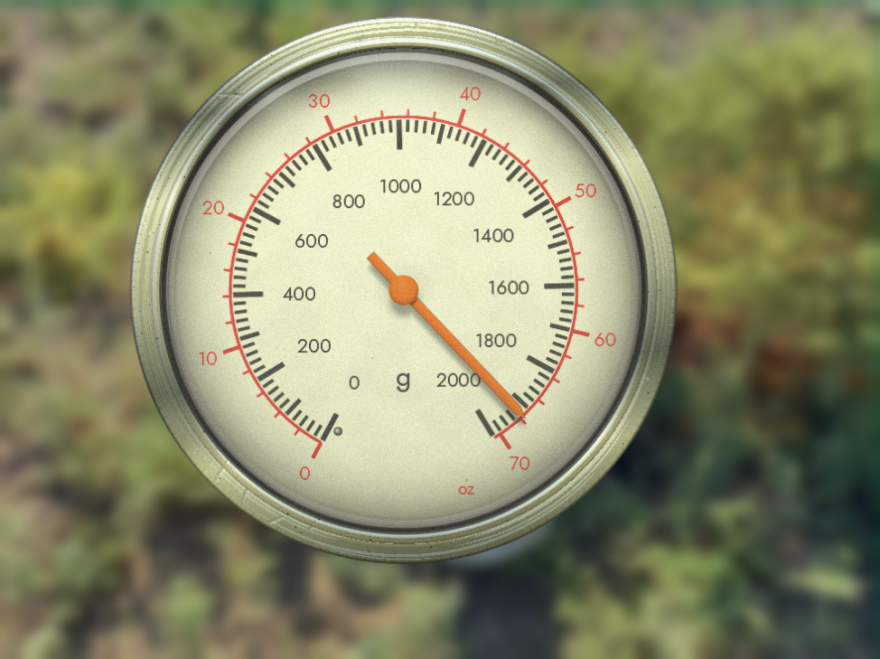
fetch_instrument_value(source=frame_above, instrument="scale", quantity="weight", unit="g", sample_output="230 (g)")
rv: 1920 (g)
